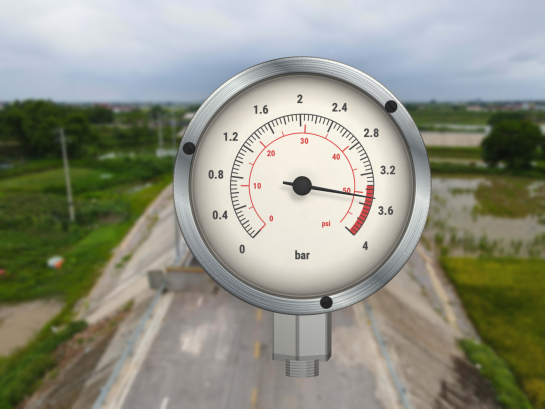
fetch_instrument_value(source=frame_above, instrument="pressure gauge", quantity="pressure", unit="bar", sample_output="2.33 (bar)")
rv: 3.5 (bar)
